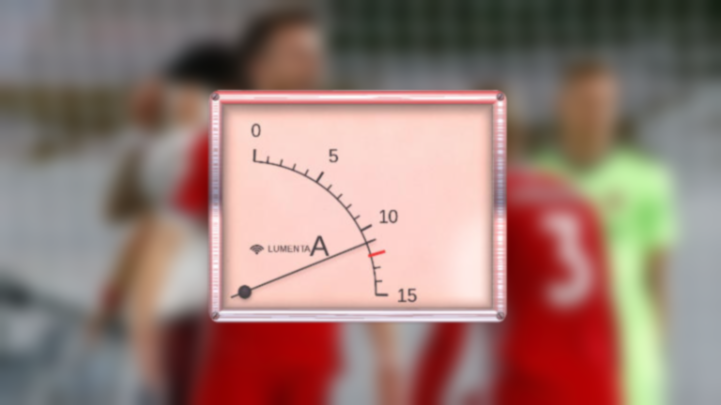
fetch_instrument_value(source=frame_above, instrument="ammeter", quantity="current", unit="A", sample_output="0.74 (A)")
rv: 11 (A)
